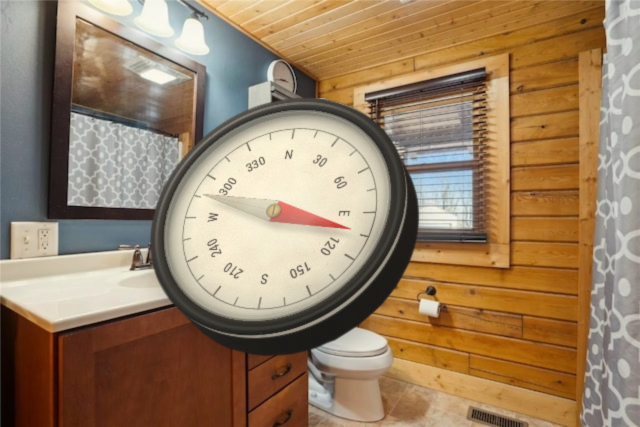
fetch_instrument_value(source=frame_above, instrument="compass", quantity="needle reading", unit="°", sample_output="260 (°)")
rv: 105 (°)
